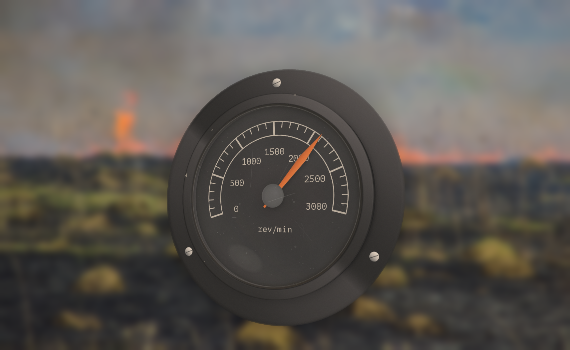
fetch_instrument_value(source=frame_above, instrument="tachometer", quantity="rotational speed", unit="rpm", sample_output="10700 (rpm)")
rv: 2100 (rpm)
